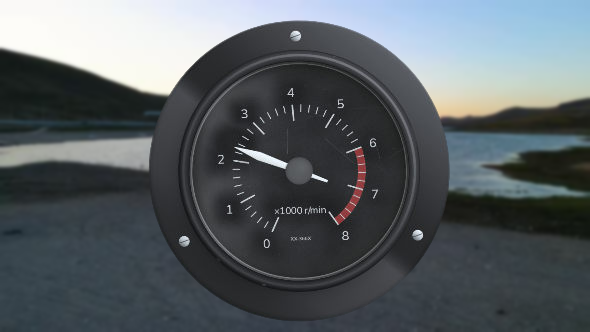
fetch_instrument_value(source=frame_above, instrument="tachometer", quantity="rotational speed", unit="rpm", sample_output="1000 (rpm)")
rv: 2300 (rpm)
